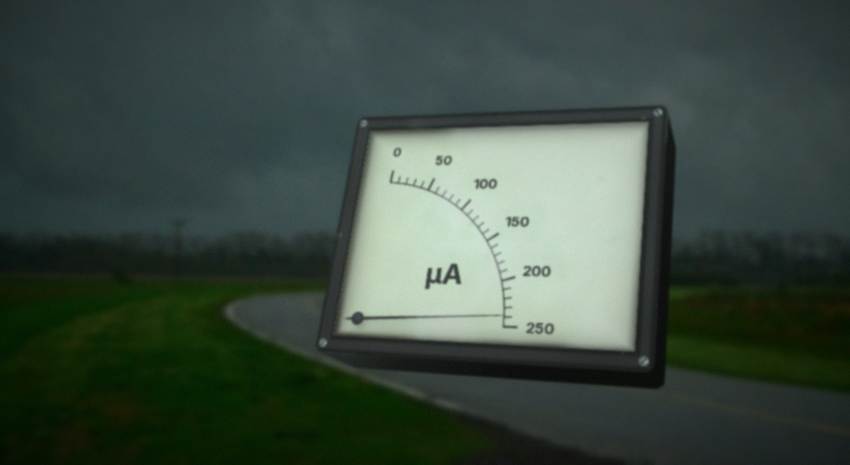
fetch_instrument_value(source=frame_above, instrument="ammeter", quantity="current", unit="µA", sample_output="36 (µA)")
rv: 240 (µA)
